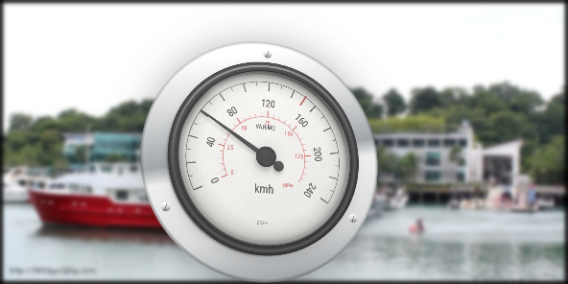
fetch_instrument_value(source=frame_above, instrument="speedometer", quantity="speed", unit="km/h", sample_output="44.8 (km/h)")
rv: 60 (km/h)
